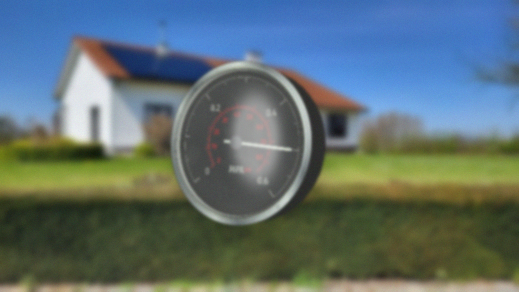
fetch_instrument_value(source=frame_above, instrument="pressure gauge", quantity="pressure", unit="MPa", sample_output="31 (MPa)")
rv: 0.5 (MPa)
